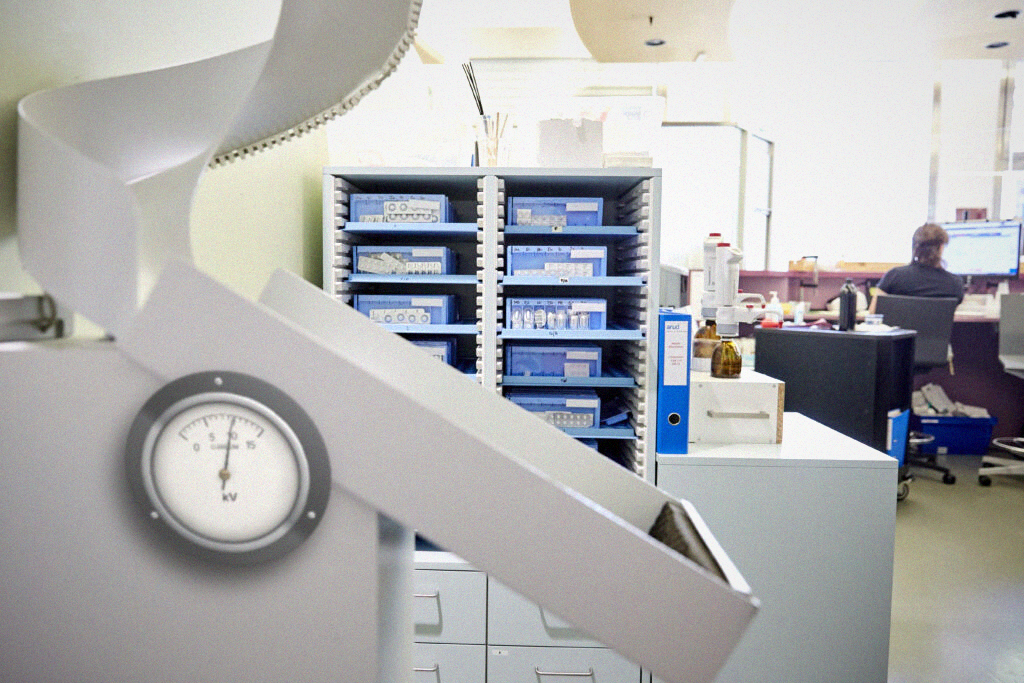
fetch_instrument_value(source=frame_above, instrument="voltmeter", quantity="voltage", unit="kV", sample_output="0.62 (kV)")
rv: 10 (kV)
